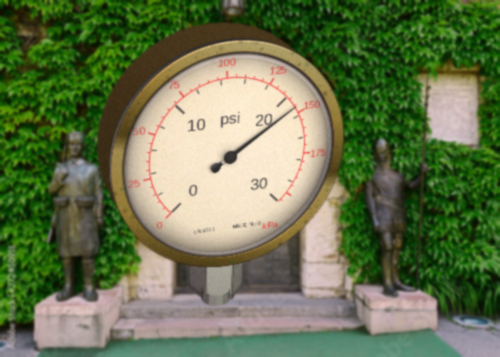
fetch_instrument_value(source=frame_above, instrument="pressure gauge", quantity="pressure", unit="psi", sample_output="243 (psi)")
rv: 21 (psi)
